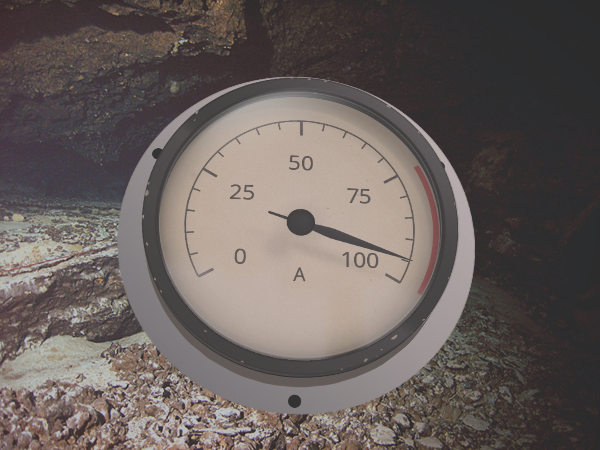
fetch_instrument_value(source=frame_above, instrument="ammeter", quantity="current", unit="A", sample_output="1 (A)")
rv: 95 (A)
